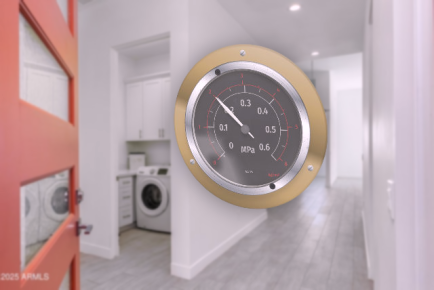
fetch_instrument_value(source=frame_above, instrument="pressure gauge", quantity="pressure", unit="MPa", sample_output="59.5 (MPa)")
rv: 0.2 (MPa)
